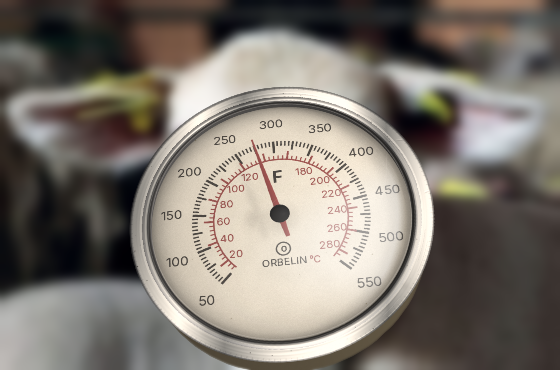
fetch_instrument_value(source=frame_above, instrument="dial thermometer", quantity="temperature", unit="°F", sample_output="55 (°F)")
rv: 275 (°F)
